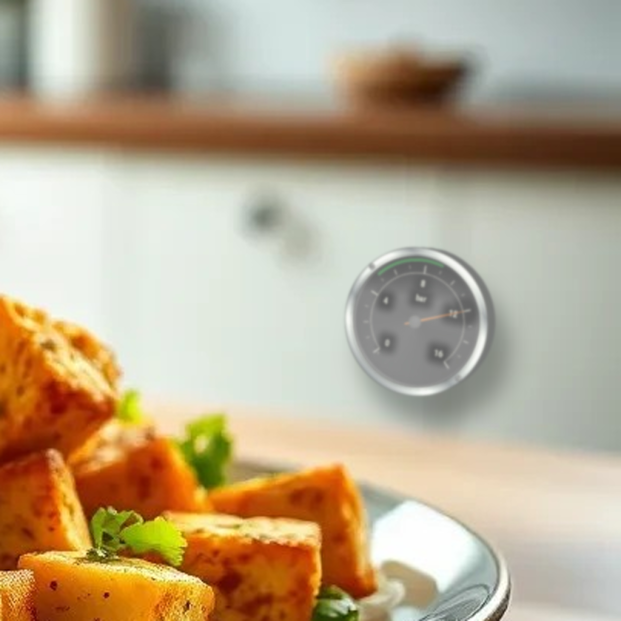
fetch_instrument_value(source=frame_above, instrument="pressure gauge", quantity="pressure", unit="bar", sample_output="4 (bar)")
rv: 12 (bar)
